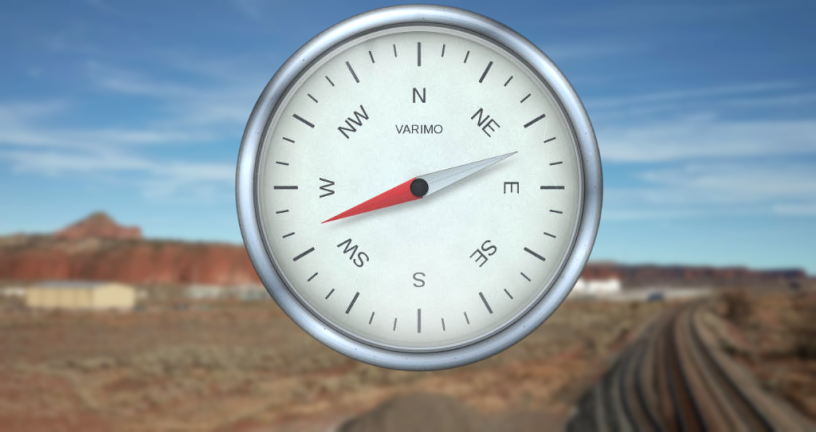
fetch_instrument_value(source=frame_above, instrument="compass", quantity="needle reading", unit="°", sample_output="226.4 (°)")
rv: 250 (°)
